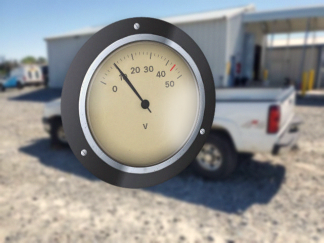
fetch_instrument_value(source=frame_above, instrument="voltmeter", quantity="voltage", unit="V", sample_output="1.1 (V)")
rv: 10 (V)
